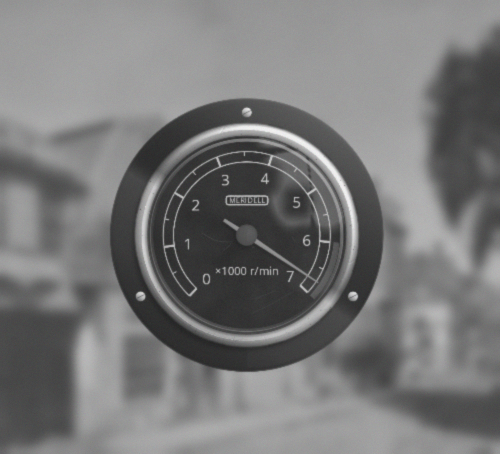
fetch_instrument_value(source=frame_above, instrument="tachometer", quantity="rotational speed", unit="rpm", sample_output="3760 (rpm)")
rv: 6750 (rpm)
